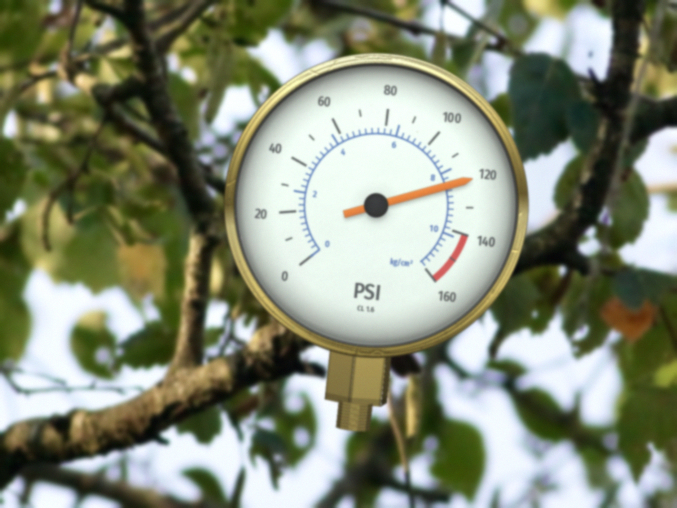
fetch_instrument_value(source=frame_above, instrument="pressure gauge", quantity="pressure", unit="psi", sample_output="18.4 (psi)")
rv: 120 (psi)
